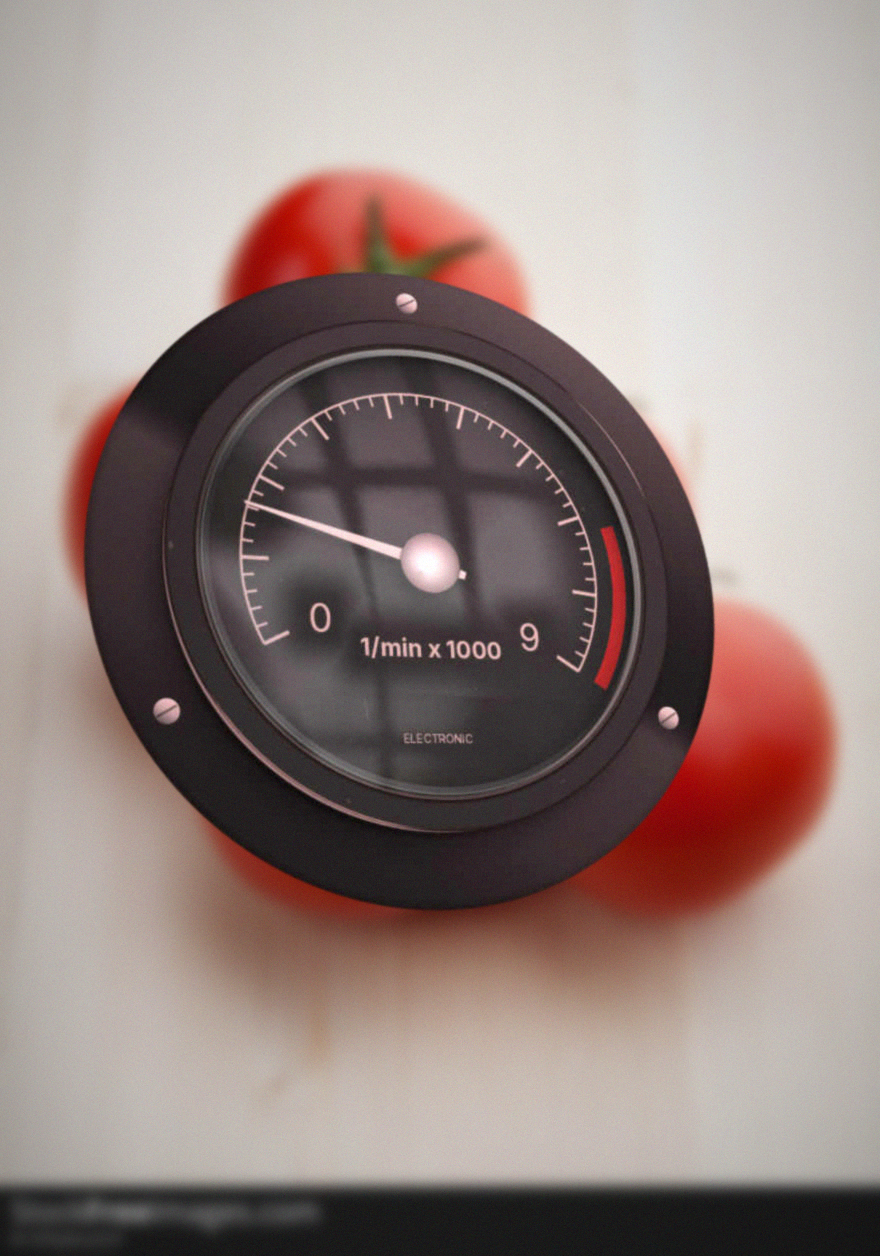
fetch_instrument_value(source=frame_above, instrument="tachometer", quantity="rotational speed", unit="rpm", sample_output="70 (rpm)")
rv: 1600 (rpm)
